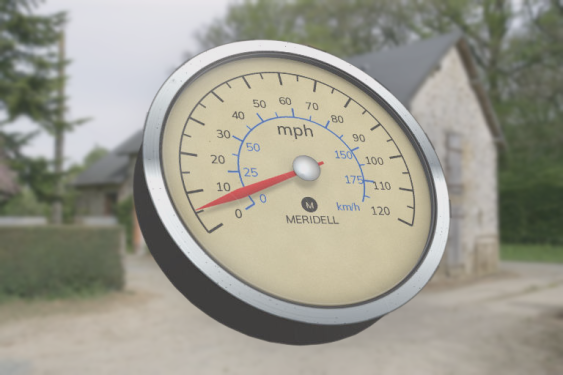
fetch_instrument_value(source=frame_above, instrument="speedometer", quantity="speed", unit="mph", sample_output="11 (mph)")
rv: 5 (mph)
